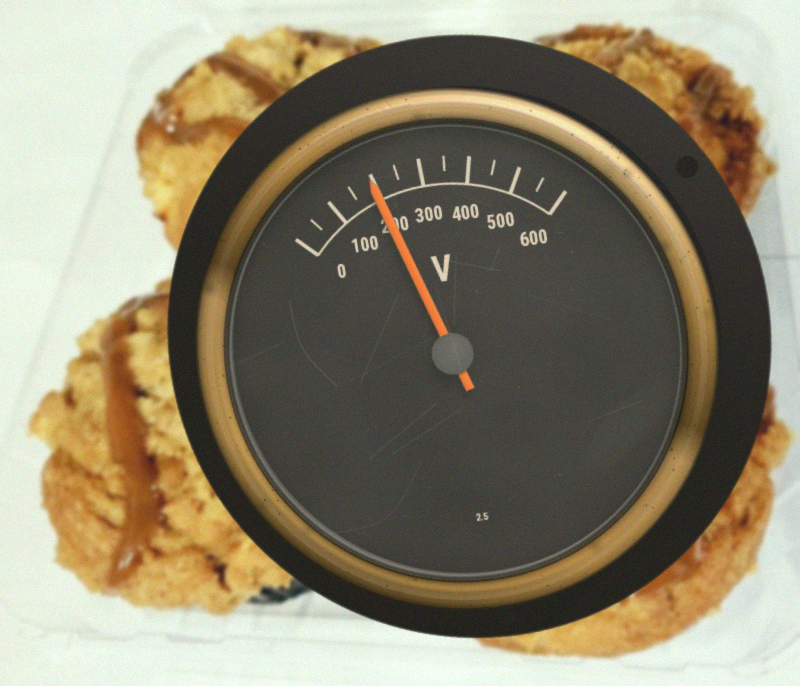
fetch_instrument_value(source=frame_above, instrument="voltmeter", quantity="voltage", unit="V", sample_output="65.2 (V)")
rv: 200 (V)
